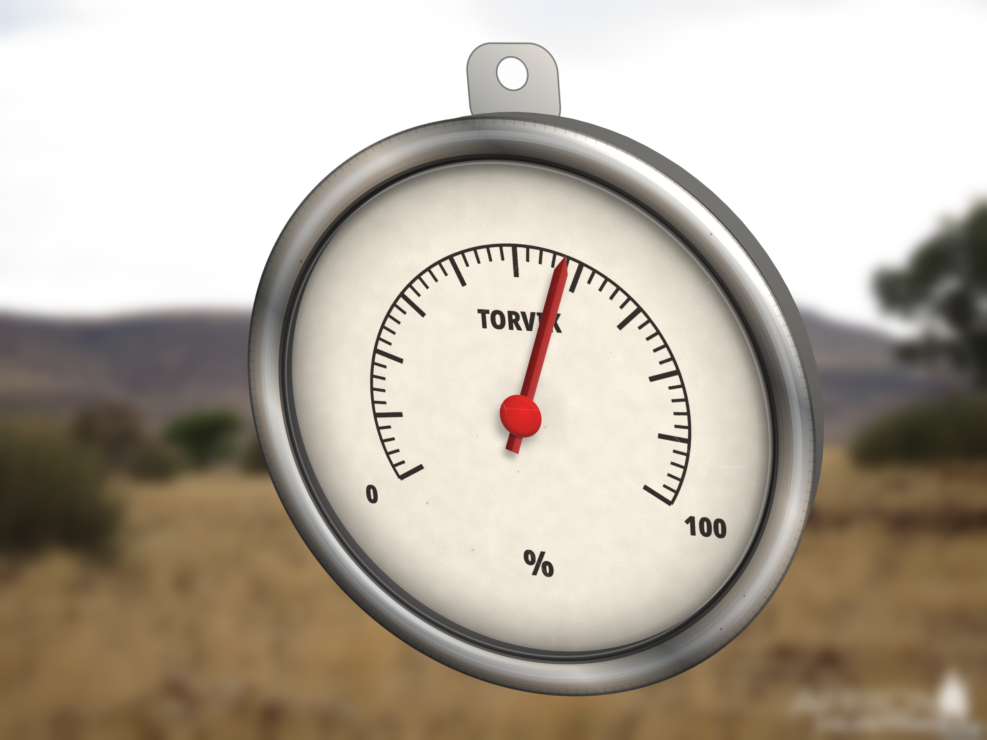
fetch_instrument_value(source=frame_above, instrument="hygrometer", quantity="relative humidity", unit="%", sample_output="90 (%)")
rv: 58 (%)
